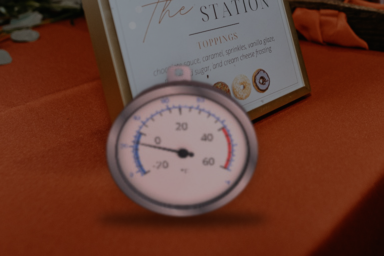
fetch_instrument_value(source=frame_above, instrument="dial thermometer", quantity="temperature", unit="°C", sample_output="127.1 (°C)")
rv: -4 (°C)
